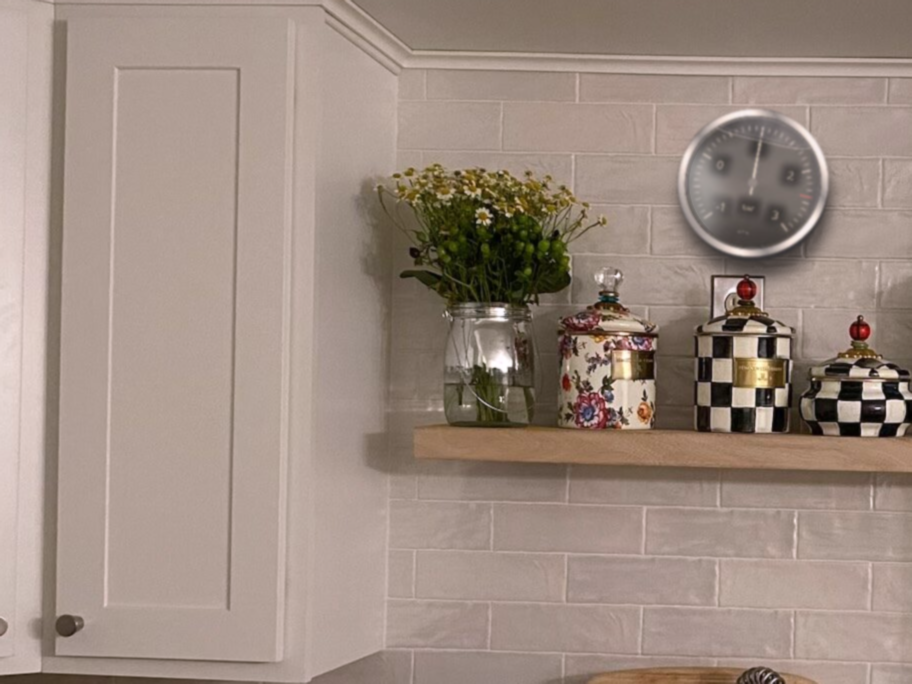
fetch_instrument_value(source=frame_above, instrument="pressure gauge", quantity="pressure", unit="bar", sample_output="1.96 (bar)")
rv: 1 (bar)
